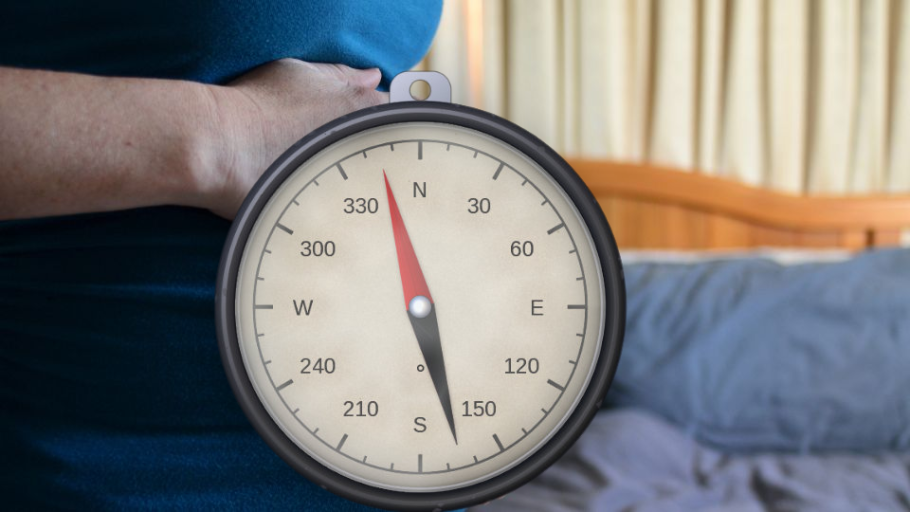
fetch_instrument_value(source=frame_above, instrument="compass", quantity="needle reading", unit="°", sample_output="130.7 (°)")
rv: 345 (°)
